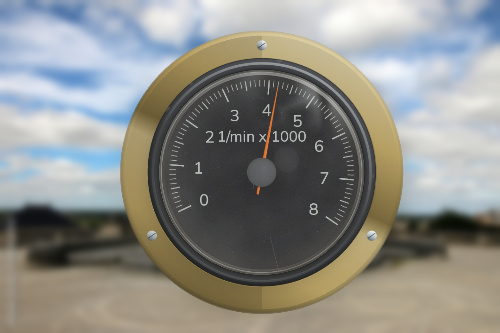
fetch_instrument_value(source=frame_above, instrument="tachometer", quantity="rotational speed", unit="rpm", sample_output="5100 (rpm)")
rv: 4200 (rpm)
